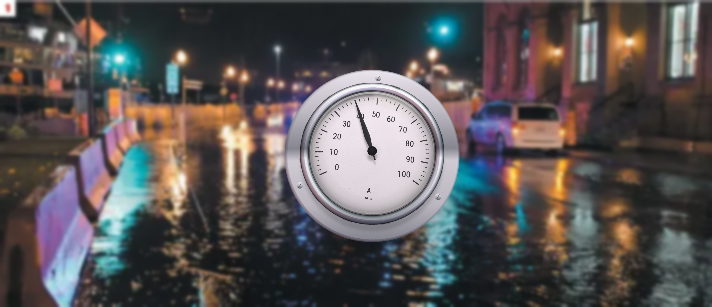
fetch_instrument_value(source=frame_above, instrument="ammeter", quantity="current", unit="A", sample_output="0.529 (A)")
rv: 40 (A)
